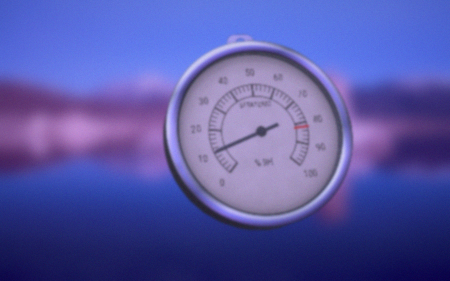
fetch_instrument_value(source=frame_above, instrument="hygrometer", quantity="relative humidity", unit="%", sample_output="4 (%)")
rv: 10 (%)
